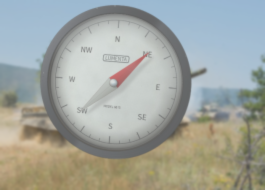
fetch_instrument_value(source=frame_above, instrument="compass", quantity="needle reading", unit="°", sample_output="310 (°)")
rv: 45 (°)
